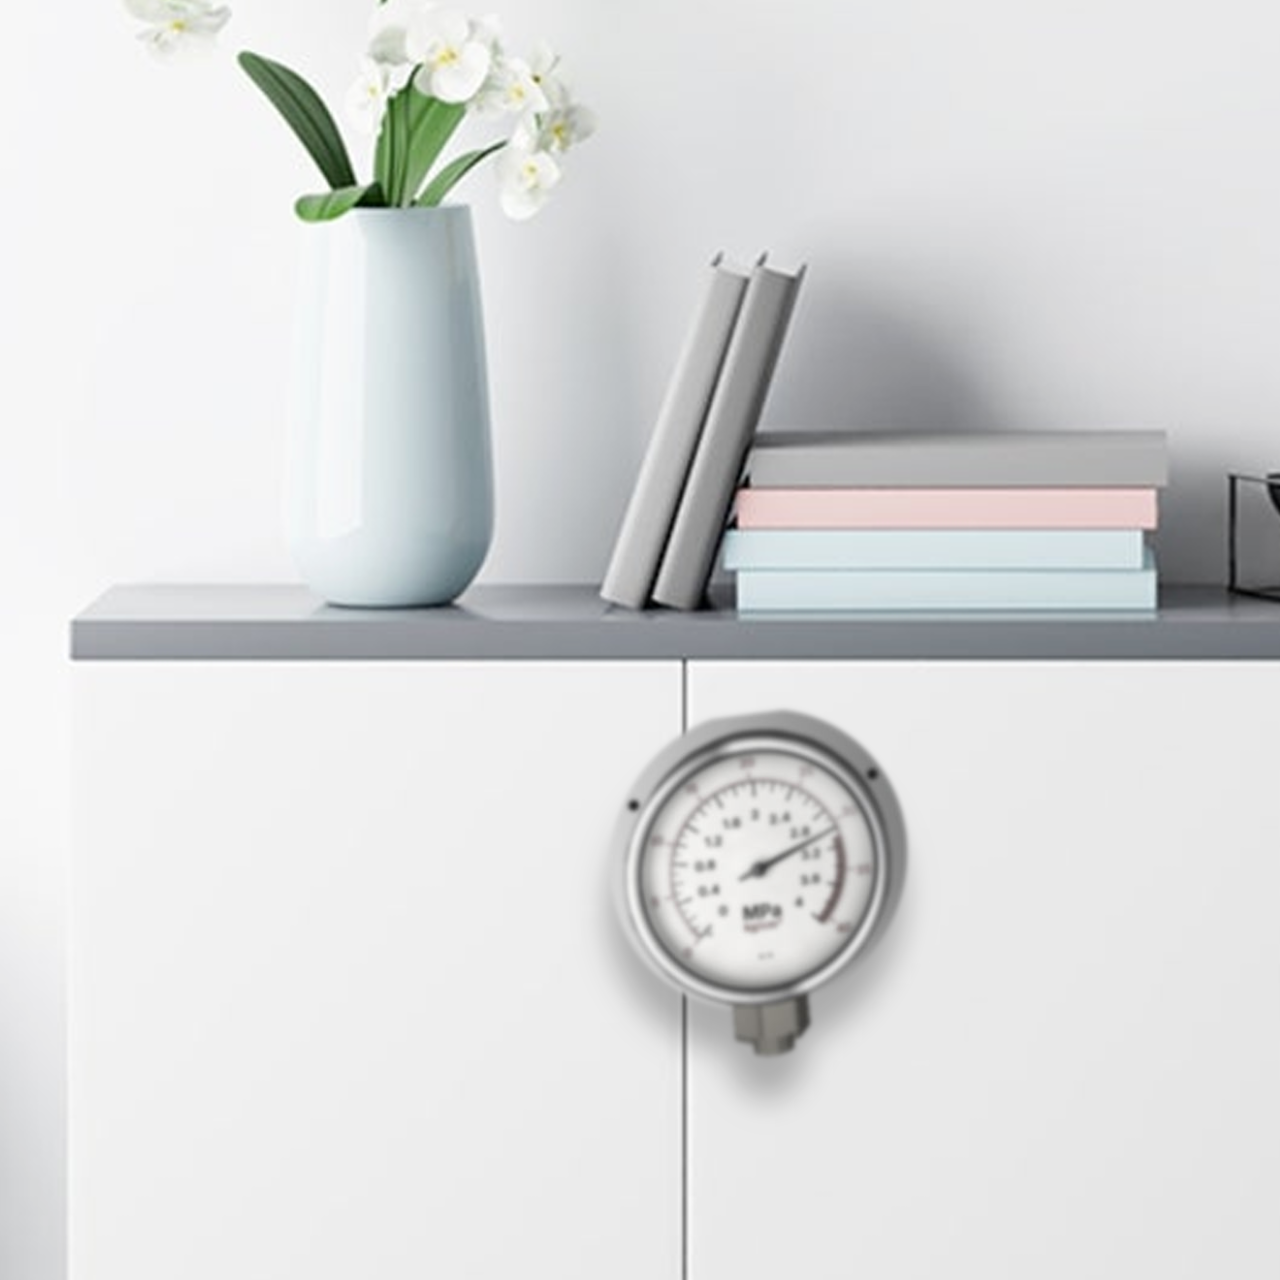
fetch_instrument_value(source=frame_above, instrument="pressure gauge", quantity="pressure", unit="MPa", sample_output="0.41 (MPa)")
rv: 3 (MPa)
